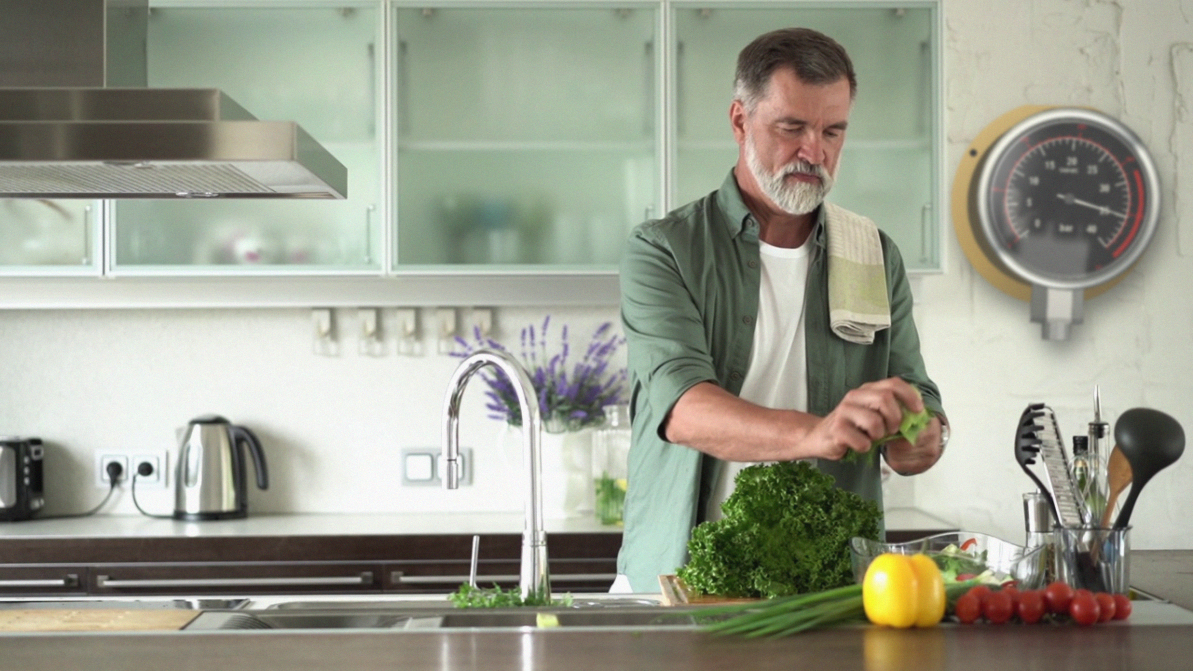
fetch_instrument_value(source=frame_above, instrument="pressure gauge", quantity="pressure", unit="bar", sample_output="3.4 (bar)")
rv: 35 (bar)
